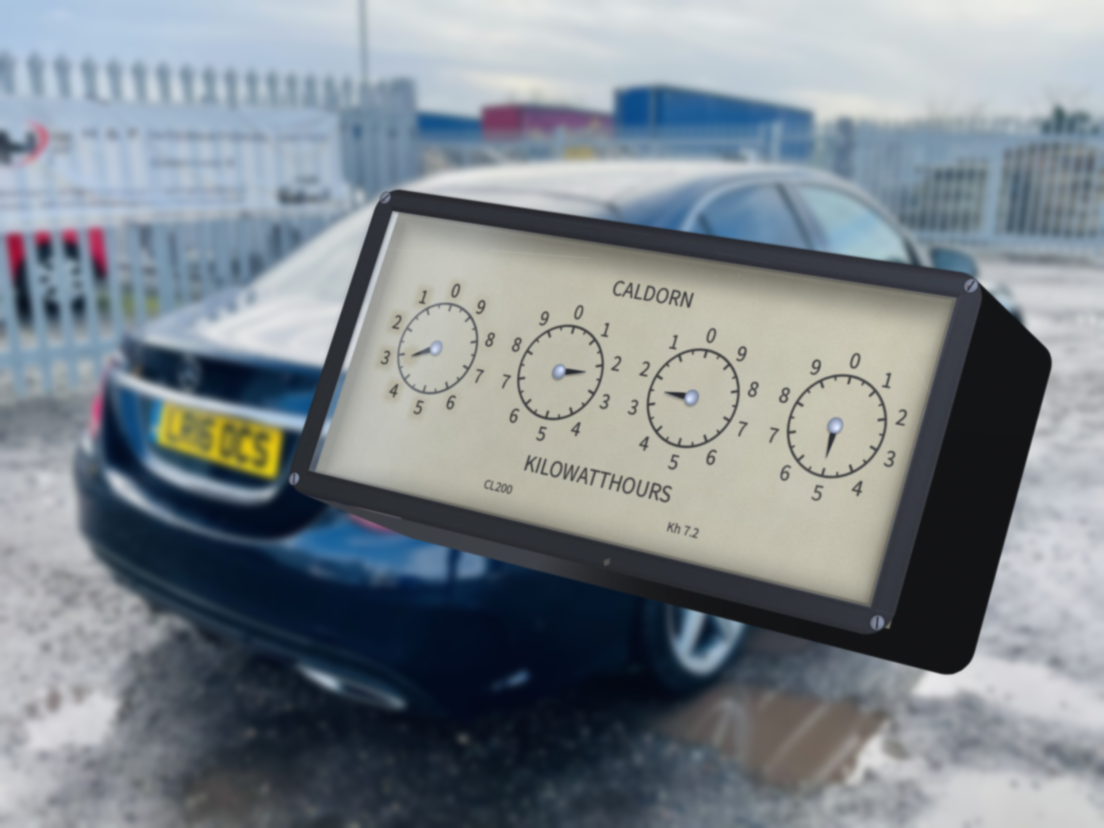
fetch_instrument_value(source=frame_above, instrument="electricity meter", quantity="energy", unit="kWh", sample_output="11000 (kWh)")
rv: 3225 (kWh)
